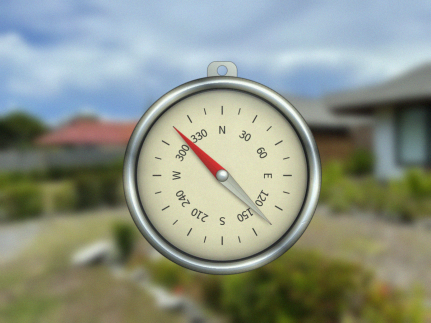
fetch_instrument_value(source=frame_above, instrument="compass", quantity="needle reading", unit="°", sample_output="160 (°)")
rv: 315 (°)
